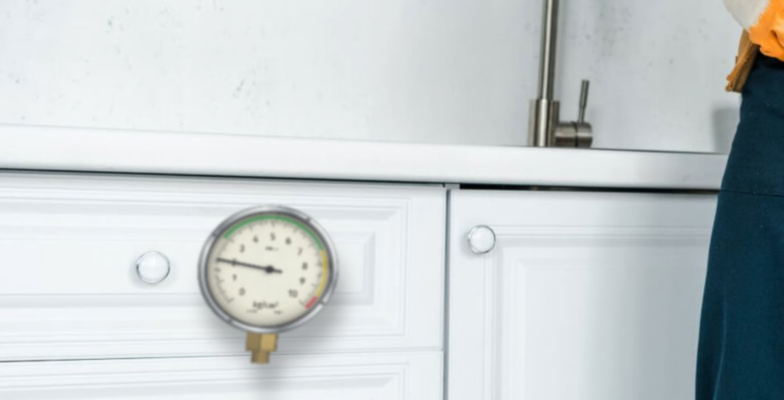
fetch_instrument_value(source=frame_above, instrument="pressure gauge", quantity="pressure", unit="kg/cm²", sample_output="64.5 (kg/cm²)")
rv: 2 (kg/cm²)
